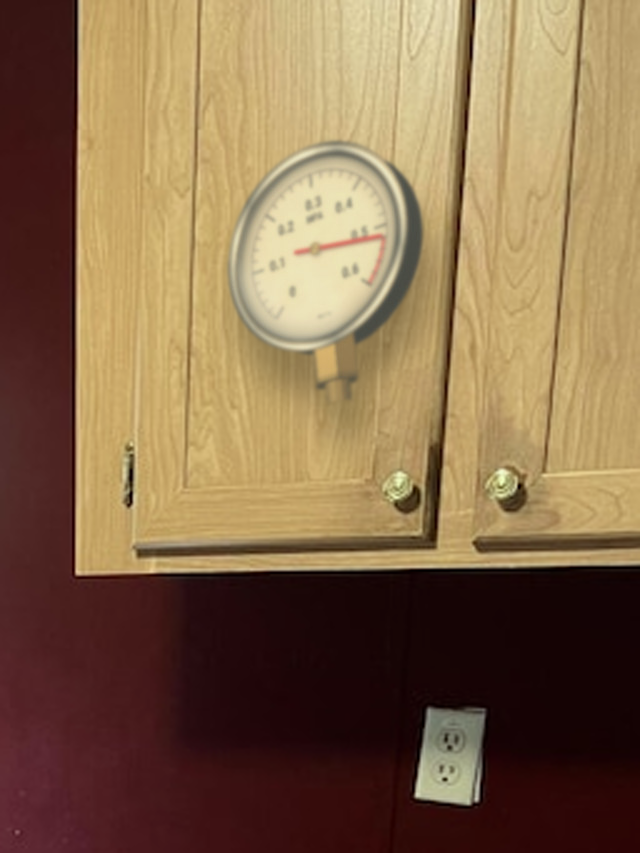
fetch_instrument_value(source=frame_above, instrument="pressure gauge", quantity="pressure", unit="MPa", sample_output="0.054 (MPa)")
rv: 0.52 (MPa)
